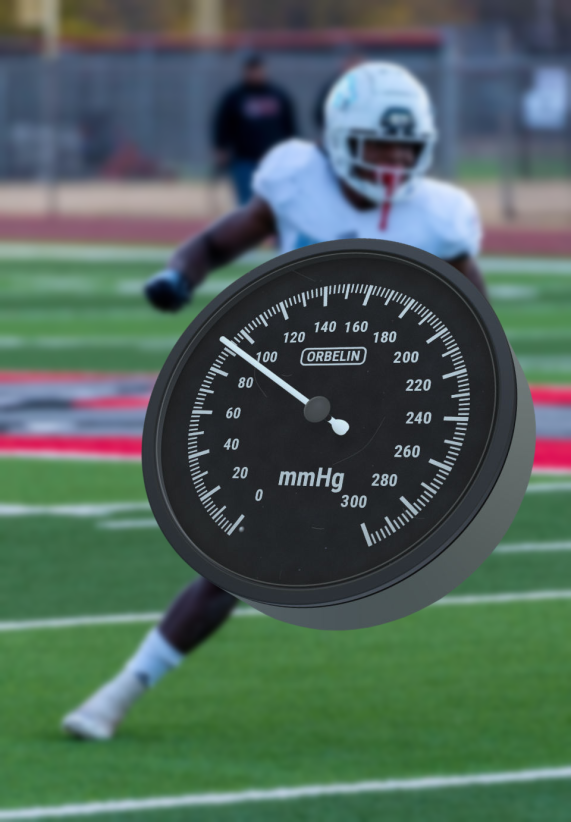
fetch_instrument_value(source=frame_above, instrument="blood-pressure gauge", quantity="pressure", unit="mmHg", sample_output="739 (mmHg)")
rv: 92 (mmHg)
